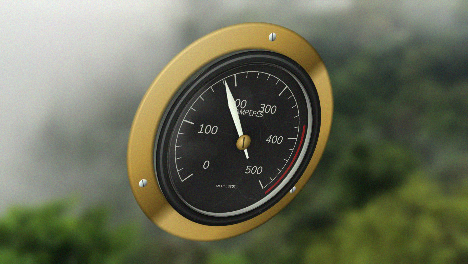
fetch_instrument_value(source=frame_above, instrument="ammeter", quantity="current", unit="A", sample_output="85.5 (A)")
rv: 180 (A)
